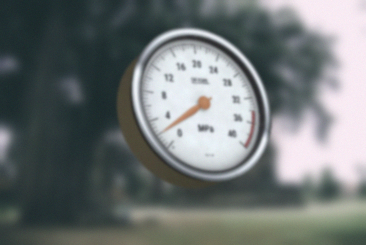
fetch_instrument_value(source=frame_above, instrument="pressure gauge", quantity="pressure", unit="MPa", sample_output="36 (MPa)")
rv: 2 (MPa)
